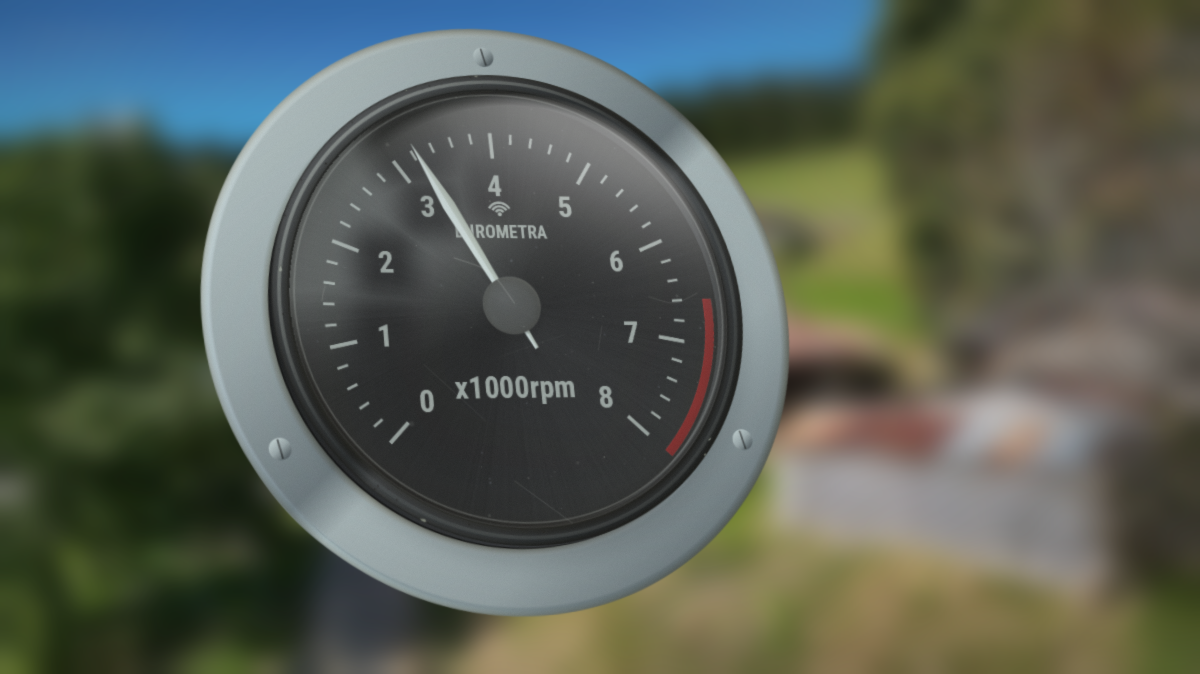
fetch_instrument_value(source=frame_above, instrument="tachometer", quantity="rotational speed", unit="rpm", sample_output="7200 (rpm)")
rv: 3200 (rpm)
